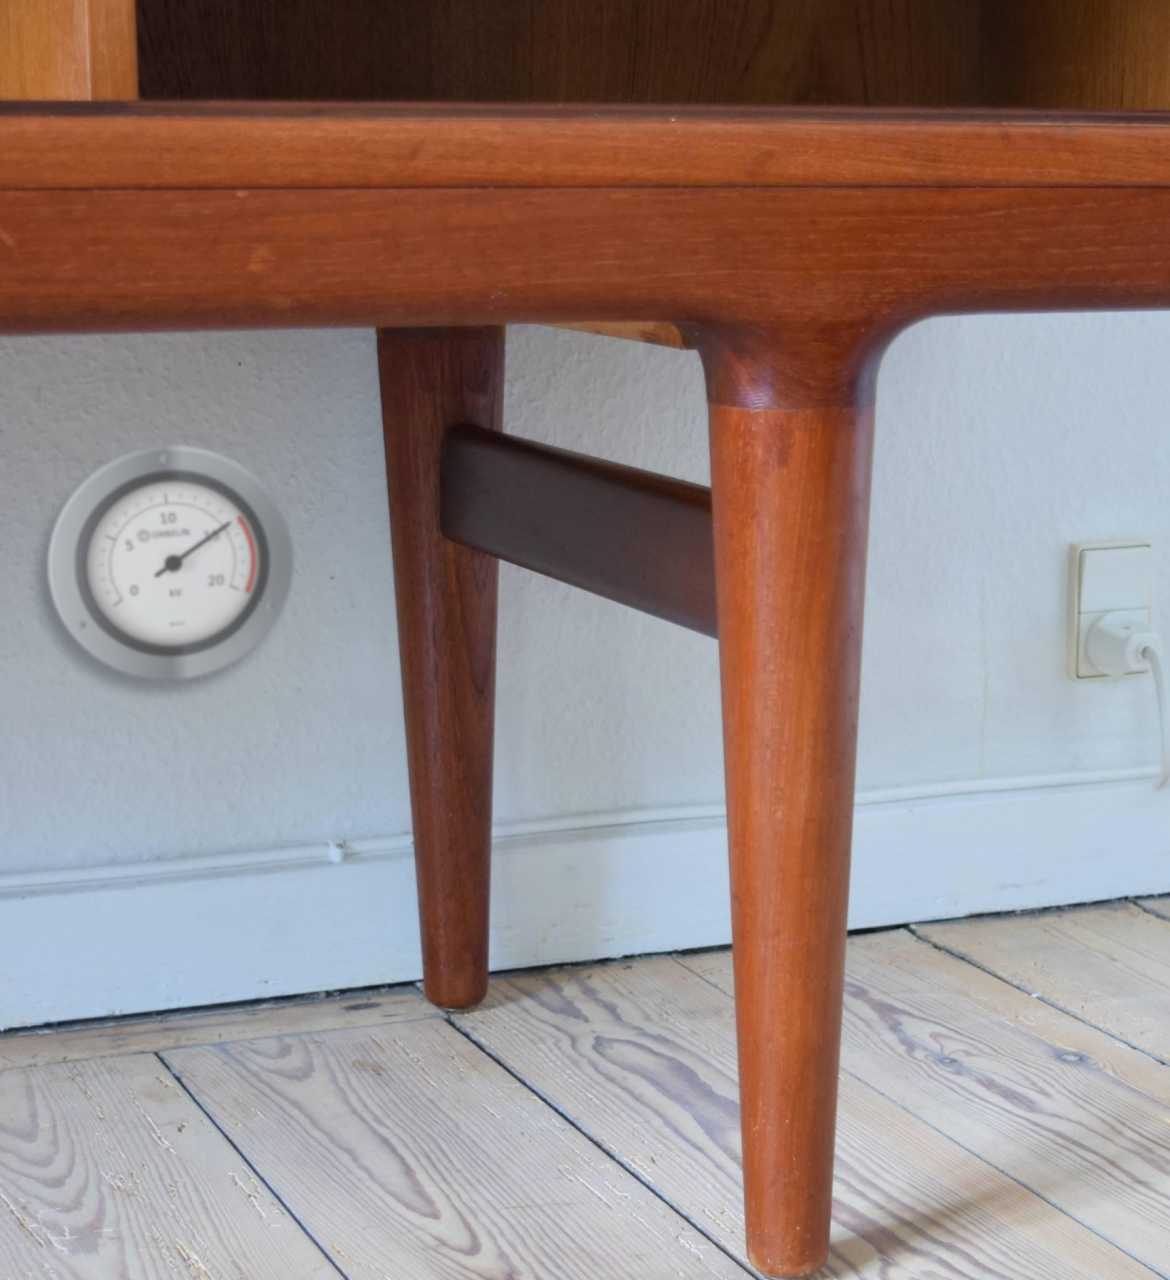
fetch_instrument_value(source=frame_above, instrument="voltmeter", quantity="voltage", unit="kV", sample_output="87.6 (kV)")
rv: 15 (kV)
